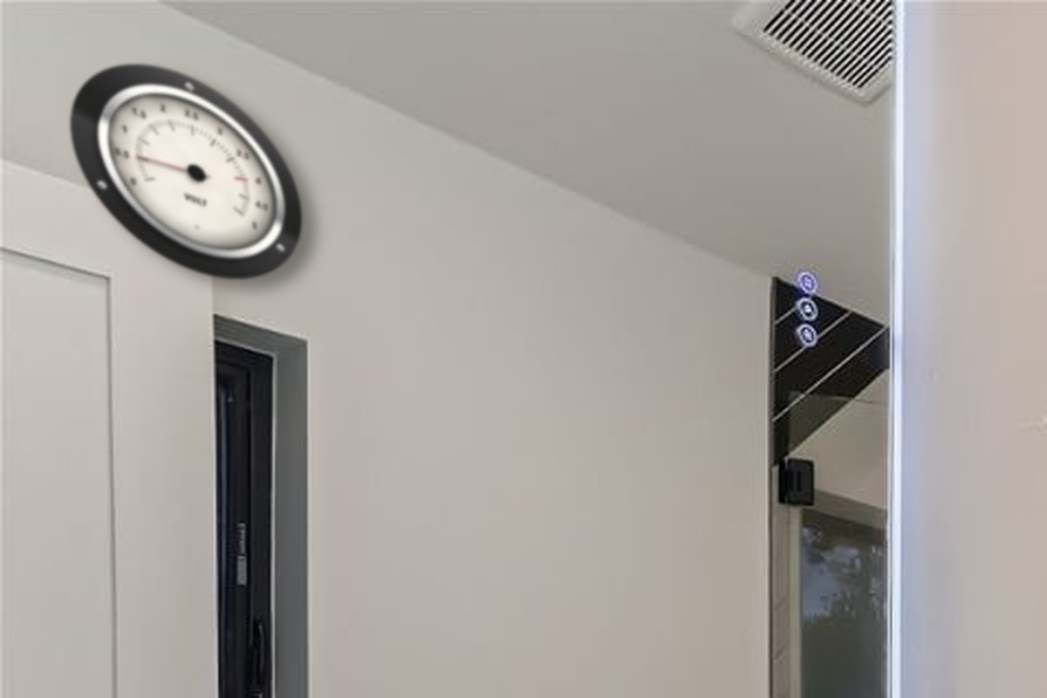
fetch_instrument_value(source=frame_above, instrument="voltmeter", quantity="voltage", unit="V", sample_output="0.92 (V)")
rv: 0.5 (V)
